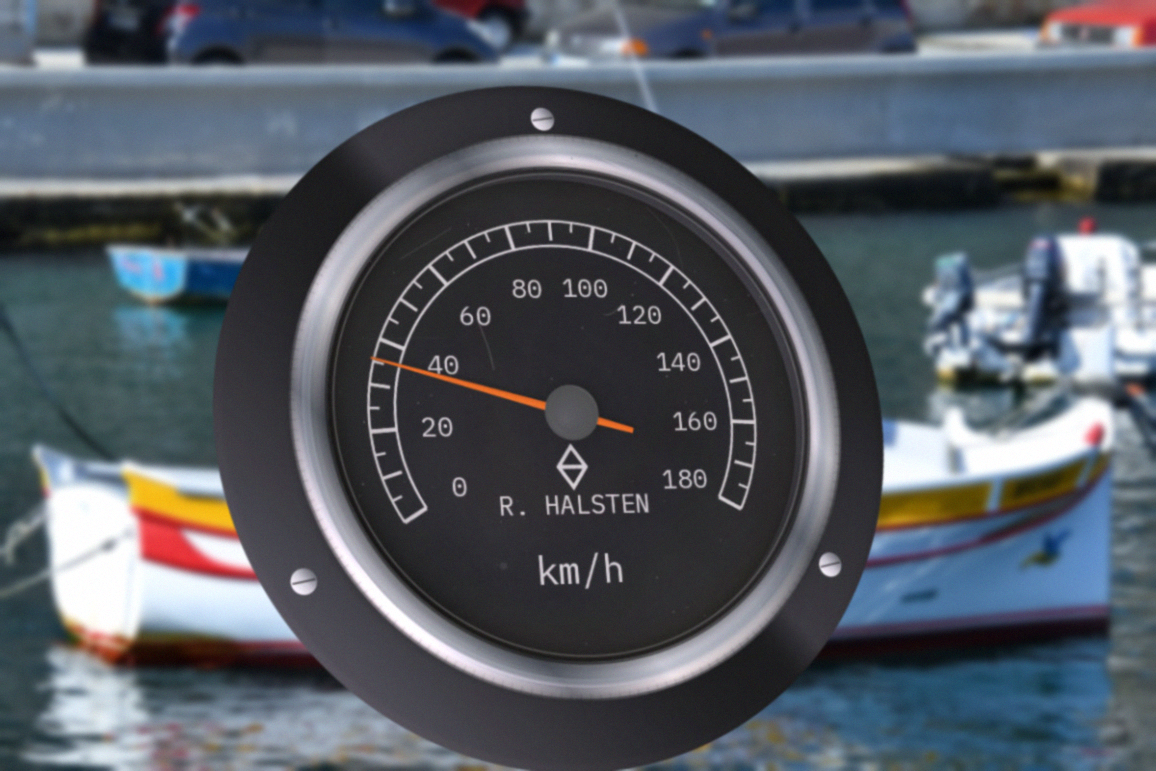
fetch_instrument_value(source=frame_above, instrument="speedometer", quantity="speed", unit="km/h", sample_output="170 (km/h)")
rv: 35 (km/h)
